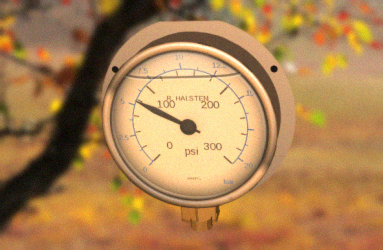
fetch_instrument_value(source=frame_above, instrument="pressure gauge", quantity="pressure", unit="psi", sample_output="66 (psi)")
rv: 80 (psi)
